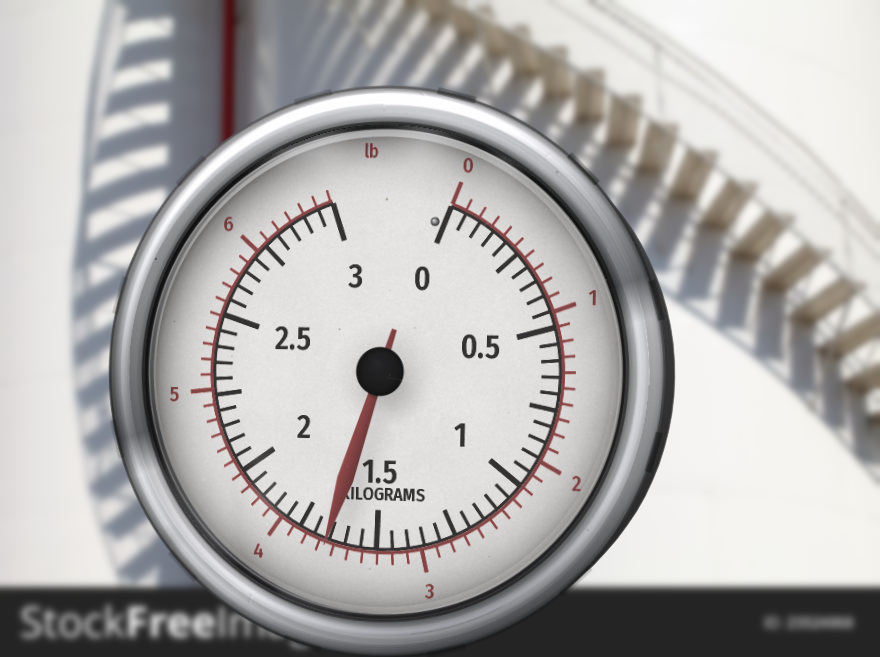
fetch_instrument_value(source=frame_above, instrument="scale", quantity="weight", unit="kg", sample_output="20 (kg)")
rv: 1.65 (kg)
